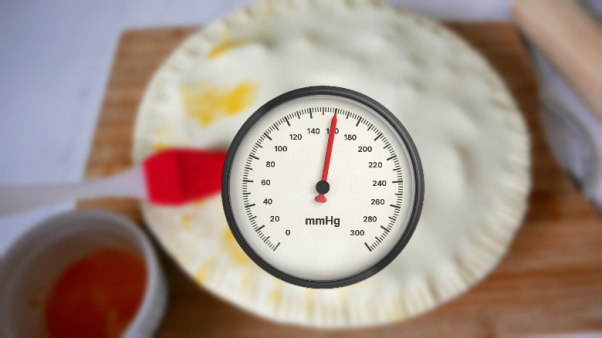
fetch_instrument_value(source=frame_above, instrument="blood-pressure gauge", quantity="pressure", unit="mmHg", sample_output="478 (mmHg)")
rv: 160 (mmHg)
